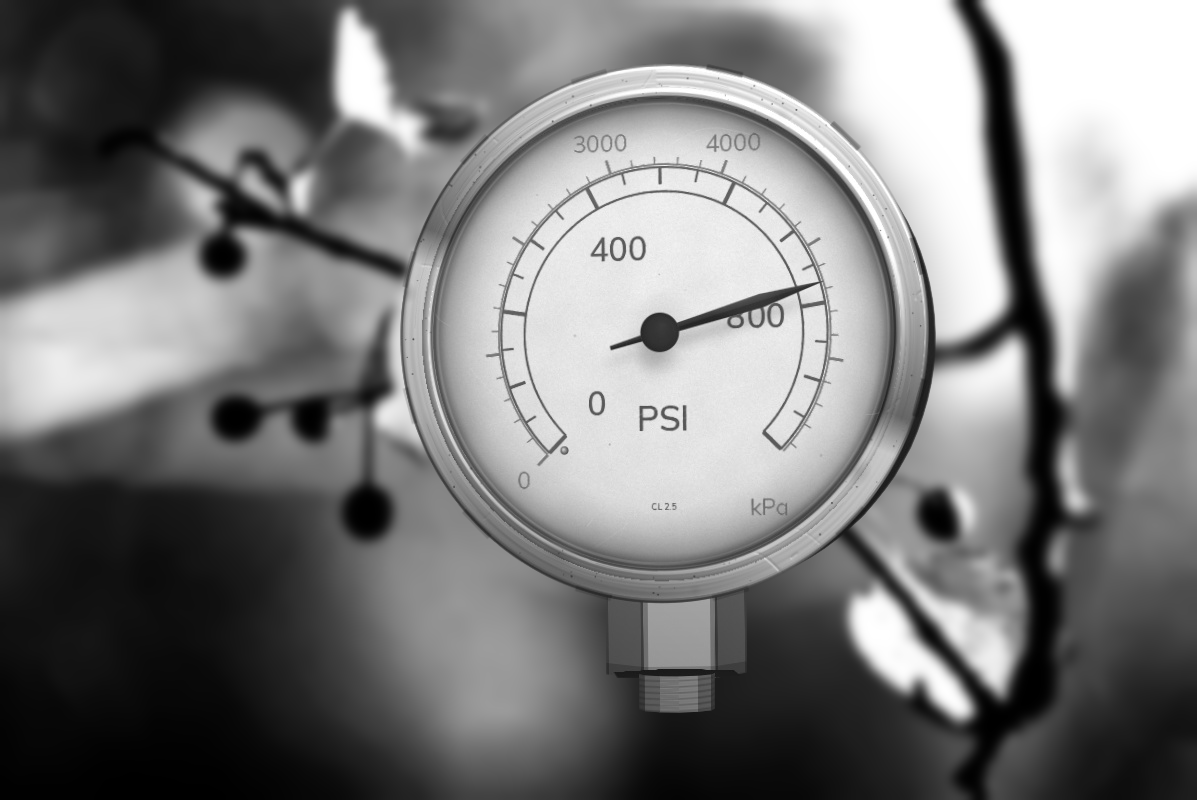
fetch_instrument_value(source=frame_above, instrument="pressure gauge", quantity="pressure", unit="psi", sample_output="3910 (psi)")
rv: 775 (psi)
